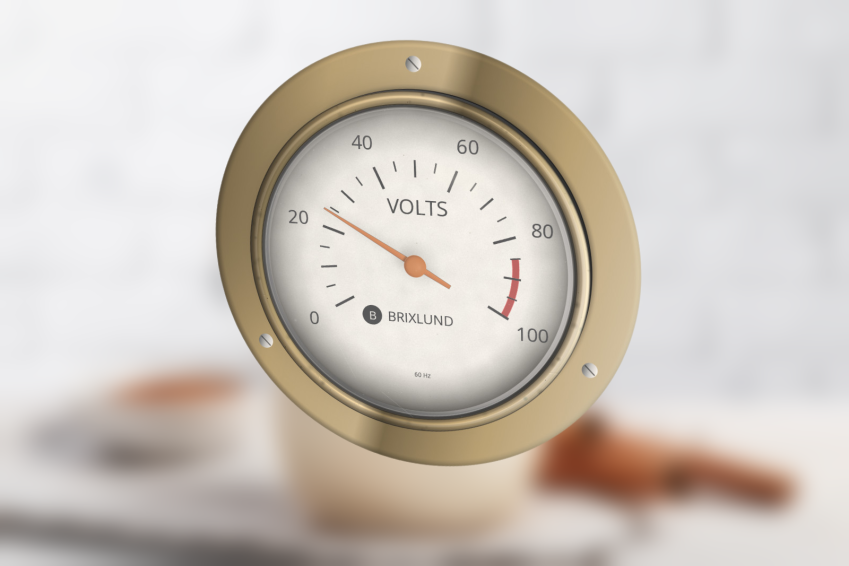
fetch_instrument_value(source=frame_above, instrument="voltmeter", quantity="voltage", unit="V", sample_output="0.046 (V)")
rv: 25 (V)
